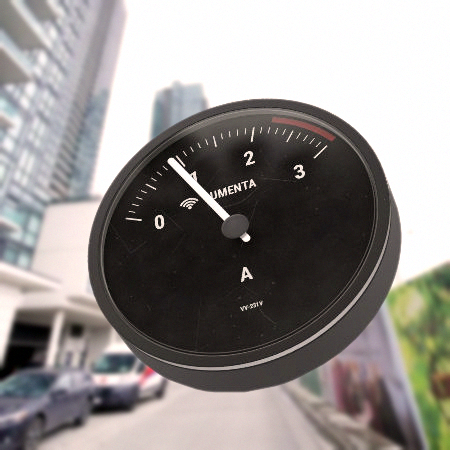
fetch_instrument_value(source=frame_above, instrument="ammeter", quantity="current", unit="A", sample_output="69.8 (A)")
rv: 0.9 (A)
